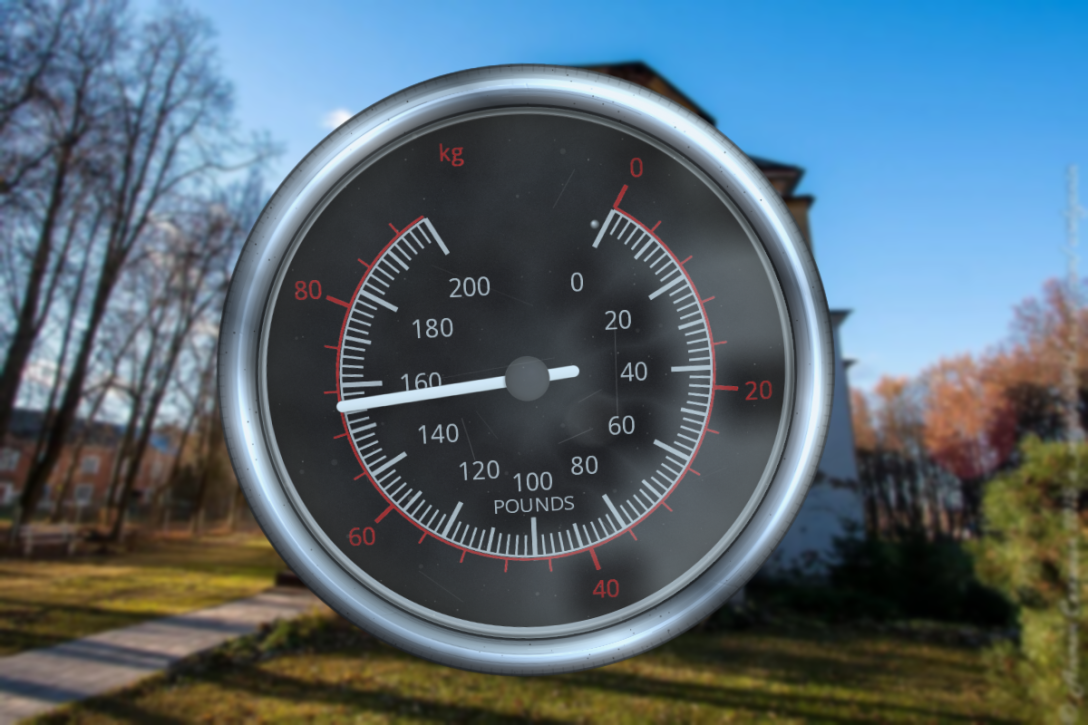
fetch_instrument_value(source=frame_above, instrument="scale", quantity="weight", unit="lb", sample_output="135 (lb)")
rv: 156 (lb)
